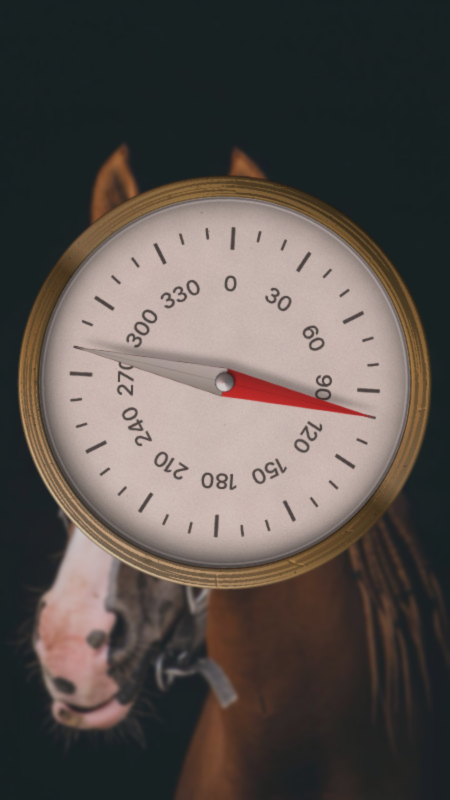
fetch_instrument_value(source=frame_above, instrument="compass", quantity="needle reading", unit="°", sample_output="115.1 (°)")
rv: 100 (°)
